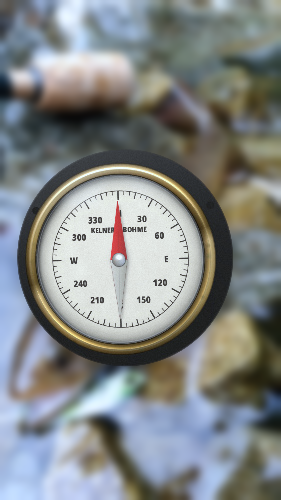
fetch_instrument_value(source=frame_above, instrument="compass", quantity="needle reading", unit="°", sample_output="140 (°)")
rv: 0 (°)
